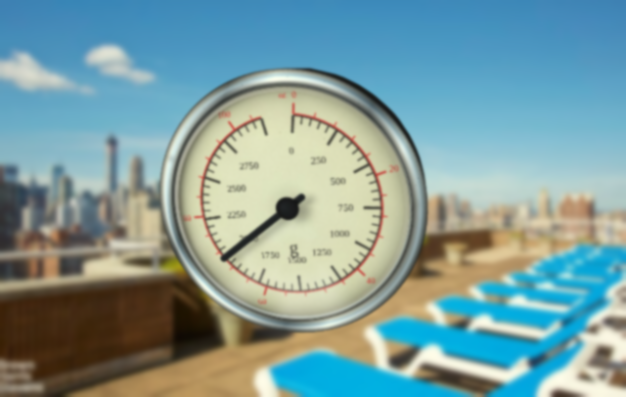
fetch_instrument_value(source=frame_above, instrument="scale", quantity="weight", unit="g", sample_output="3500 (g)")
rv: 2000 (g)
